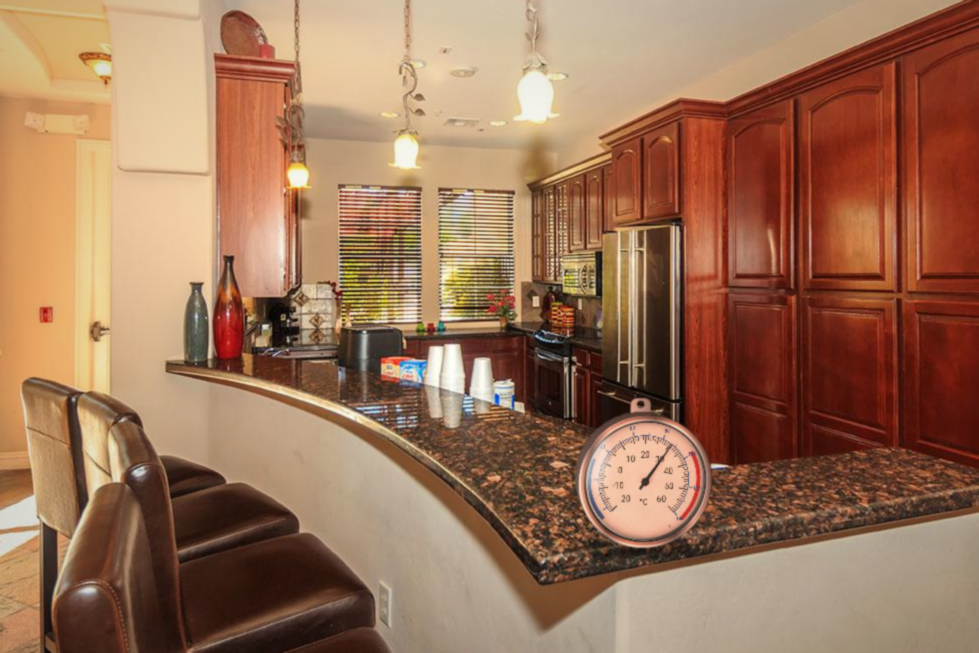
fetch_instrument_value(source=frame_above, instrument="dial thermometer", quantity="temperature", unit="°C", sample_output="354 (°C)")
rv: 30 (°C)
